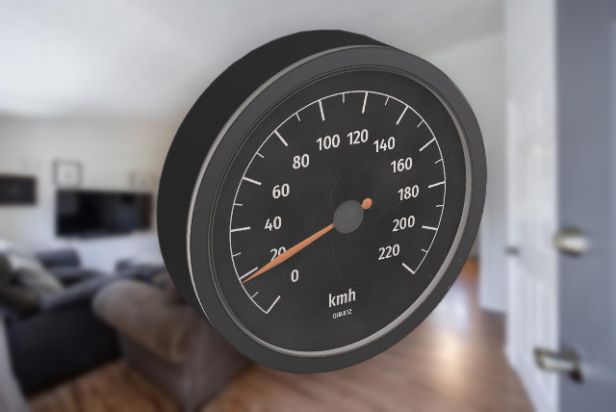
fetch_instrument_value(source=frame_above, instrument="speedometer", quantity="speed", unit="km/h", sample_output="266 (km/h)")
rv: 20 (km/h)
